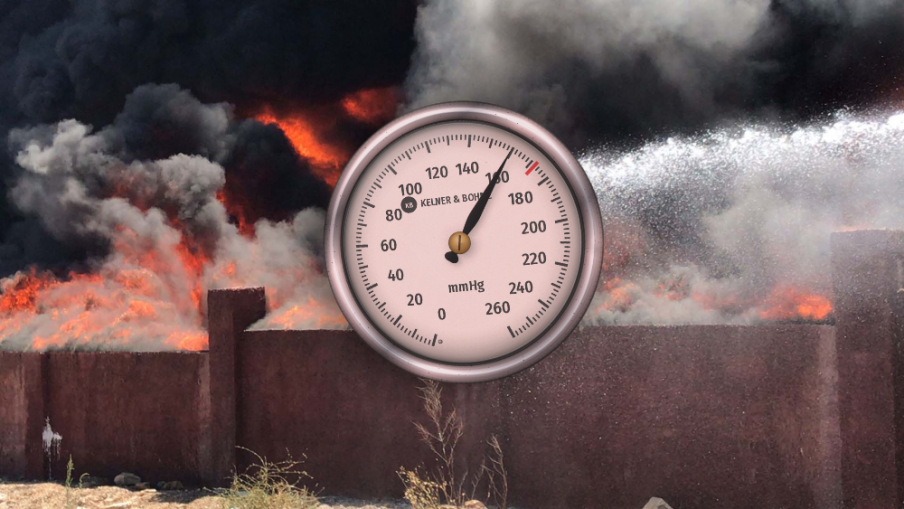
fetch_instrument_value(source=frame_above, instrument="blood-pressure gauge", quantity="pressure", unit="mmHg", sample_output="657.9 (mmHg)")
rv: 160 (mmHg)
